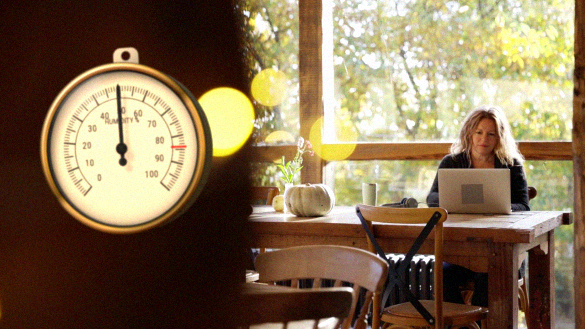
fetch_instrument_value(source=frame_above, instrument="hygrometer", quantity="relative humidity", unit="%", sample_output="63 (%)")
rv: 50 (%)
